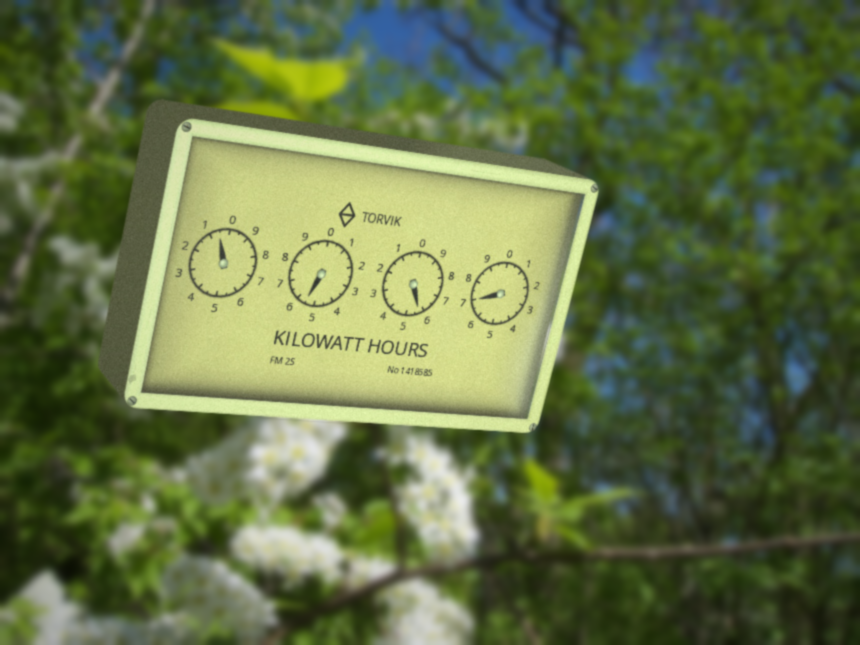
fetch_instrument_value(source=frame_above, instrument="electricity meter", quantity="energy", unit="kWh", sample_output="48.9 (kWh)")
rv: 557 (kWh)
